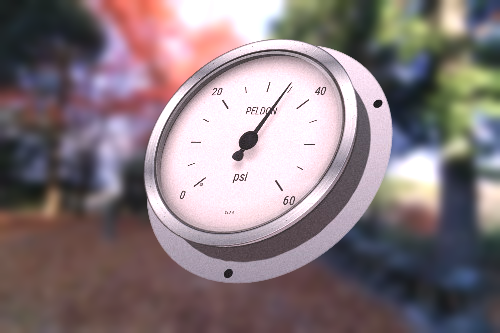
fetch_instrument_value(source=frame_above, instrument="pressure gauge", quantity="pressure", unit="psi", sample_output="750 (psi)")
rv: 35 (psi)
